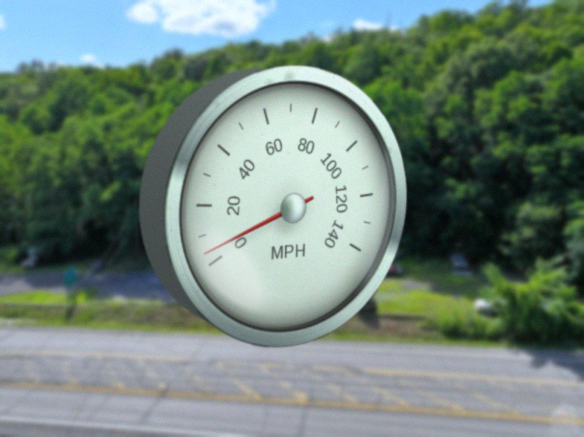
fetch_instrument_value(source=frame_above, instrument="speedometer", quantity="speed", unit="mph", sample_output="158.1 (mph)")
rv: 5 (mph)
